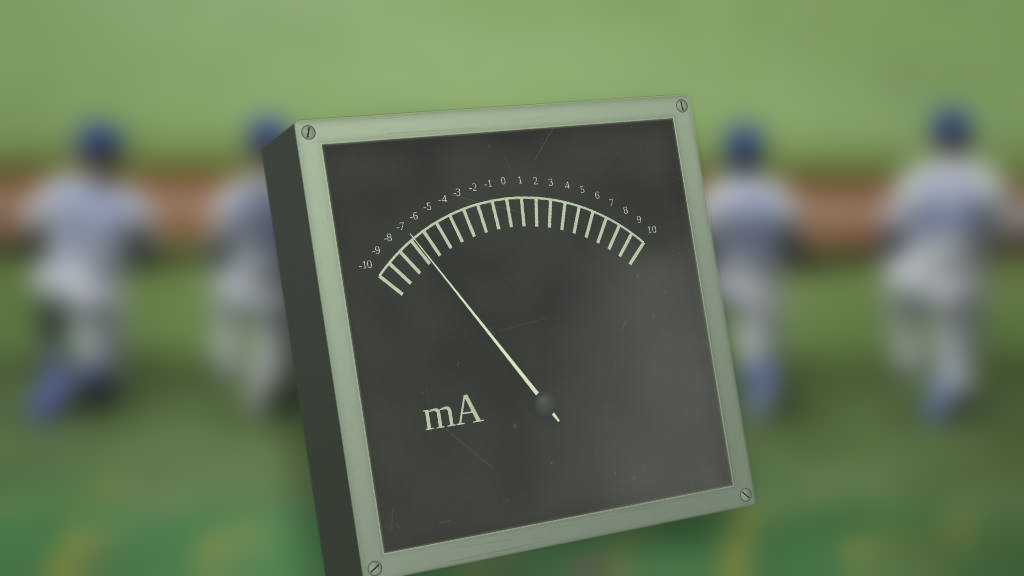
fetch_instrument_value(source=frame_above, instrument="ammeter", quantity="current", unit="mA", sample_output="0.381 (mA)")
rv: -7 (mA)
